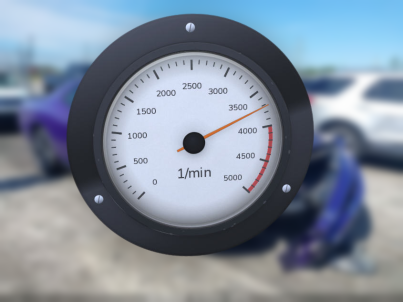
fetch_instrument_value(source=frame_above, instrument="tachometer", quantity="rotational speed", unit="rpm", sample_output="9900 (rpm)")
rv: 3700 (rpm)
